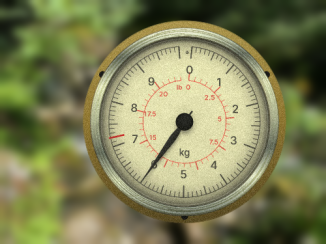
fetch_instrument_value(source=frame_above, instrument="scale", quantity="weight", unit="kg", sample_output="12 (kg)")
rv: 6 (kg)
